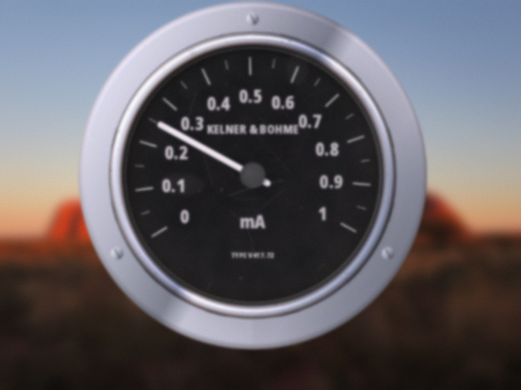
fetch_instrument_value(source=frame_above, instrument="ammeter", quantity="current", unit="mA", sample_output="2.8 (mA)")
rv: 0.25 (mA)
